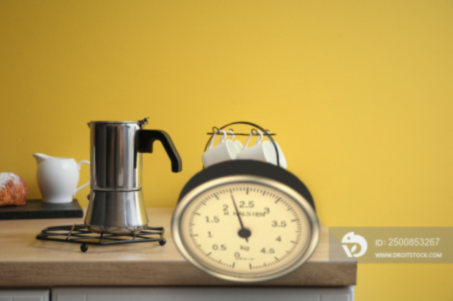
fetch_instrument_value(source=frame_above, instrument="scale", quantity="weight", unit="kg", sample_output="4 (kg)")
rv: 2.25 (kg)
